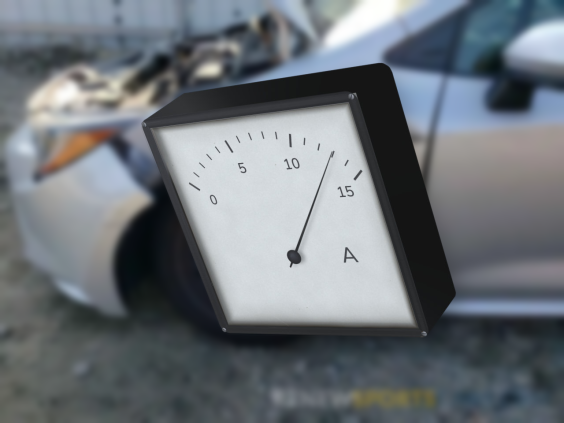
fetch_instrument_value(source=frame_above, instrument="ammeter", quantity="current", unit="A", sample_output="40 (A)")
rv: 13 (A)
